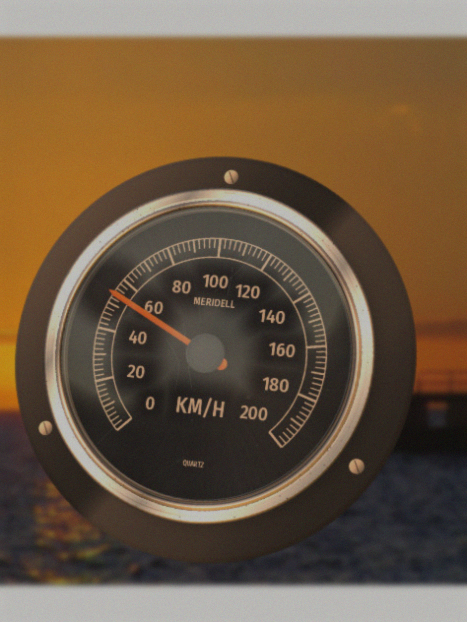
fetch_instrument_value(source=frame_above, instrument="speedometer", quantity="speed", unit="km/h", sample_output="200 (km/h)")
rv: 54 (km/h)
